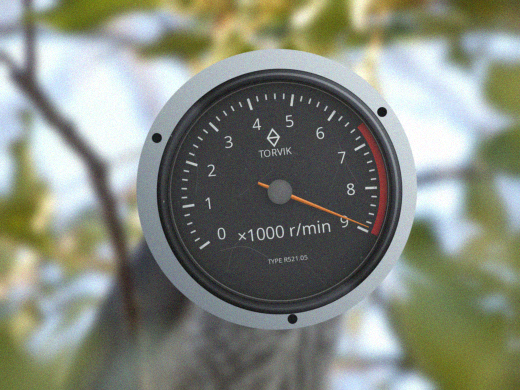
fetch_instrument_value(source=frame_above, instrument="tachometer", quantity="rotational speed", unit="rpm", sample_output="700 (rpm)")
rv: 8900 (rpm)
